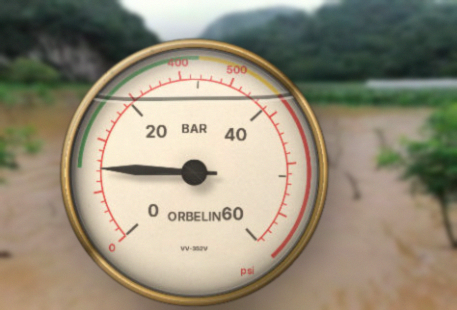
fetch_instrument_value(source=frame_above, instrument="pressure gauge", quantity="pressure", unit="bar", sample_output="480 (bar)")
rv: 10 (bar)
